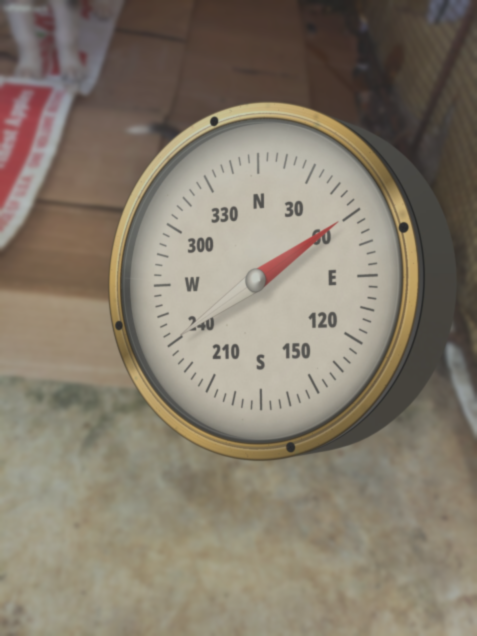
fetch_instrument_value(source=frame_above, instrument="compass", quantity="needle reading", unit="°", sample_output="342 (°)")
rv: 60 (°)
